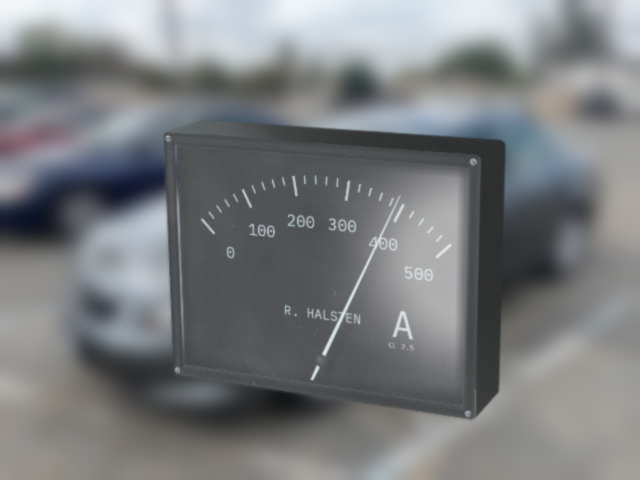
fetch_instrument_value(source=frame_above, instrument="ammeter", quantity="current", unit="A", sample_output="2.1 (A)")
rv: 390 (A)
